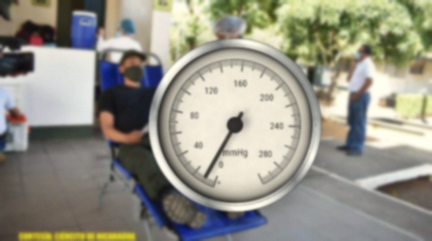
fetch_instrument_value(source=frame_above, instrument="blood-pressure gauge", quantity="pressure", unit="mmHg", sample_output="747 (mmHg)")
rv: 10 (mmHg)
